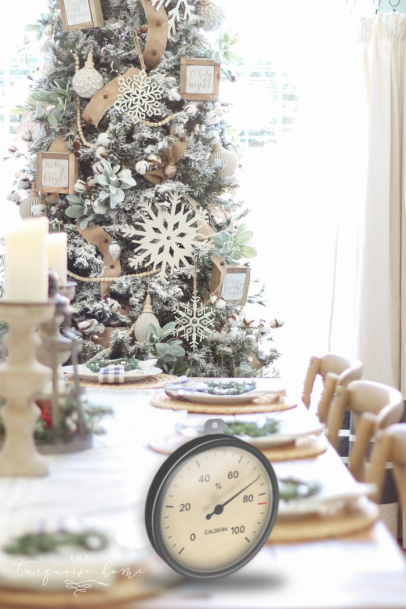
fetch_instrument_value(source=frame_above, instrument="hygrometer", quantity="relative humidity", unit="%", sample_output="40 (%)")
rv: 72 (%)
